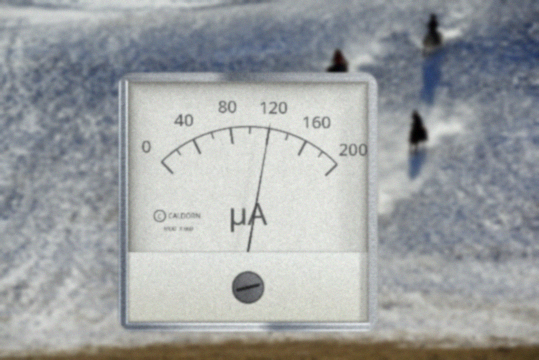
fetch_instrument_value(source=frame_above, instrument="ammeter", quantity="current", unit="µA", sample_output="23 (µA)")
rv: 120 (µA)
